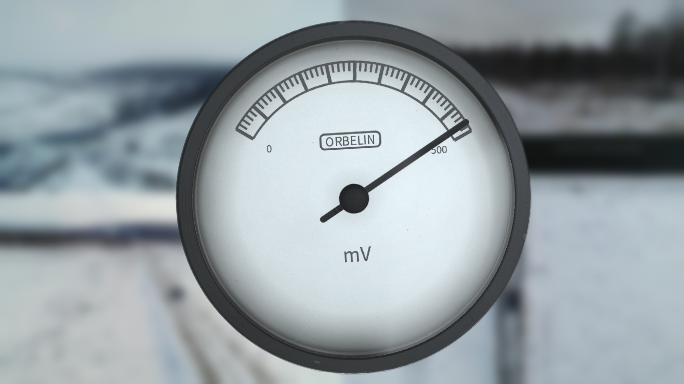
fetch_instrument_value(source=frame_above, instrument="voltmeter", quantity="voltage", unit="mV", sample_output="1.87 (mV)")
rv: 480 (mV)
